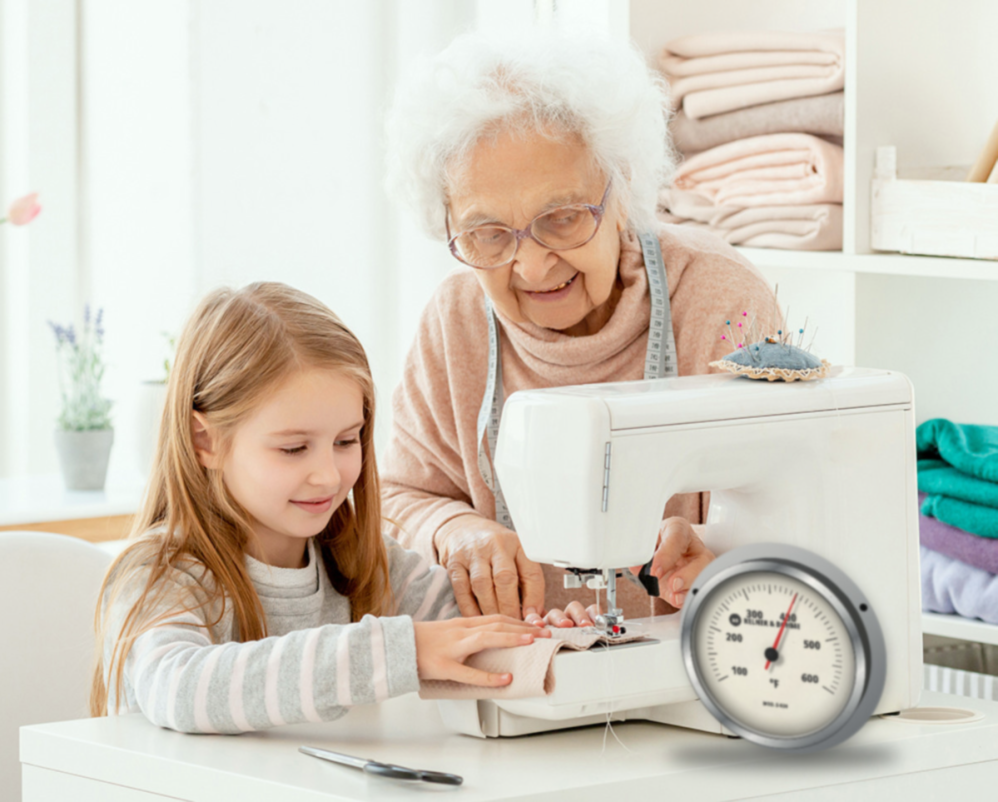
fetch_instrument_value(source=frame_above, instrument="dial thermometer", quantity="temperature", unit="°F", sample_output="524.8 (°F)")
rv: 400 (°F)
